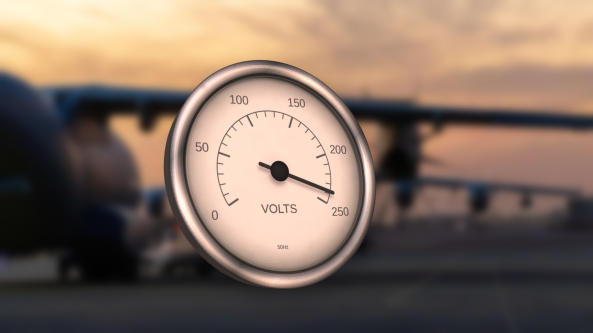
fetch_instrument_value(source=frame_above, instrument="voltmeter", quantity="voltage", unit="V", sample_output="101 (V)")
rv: 240 (V)
